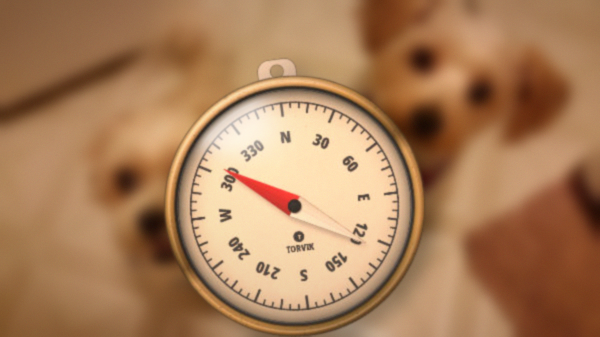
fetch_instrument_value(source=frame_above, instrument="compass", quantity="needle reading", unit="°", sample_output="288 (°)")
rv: 305 (°)
